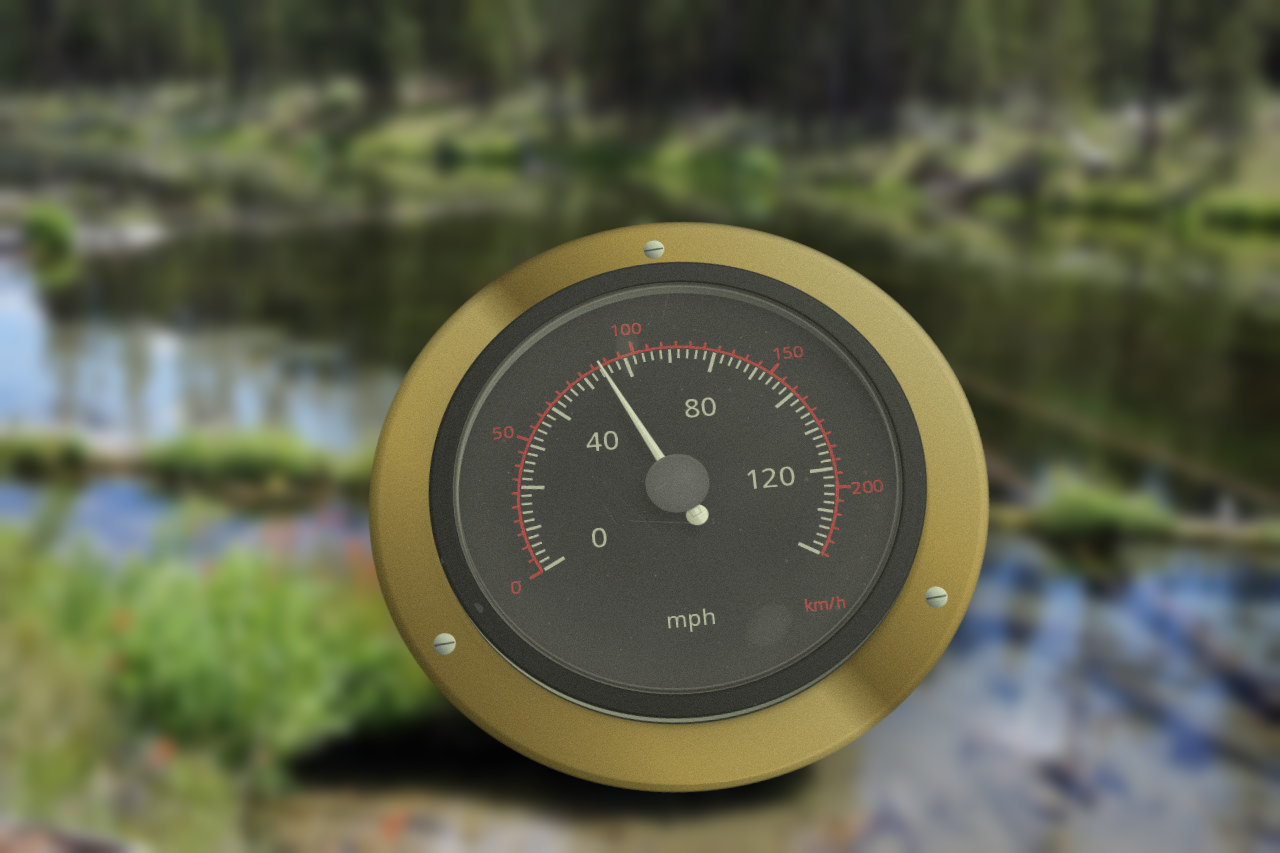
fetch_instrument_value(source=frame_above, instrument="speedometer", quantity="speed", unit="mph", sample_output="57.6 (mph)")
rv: 54 (mph)
